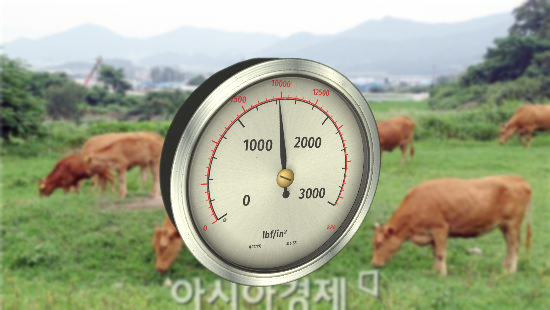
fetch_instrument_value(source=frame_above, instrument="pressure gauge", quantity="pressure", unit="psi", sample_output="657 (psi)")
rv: 1400 (psi)
